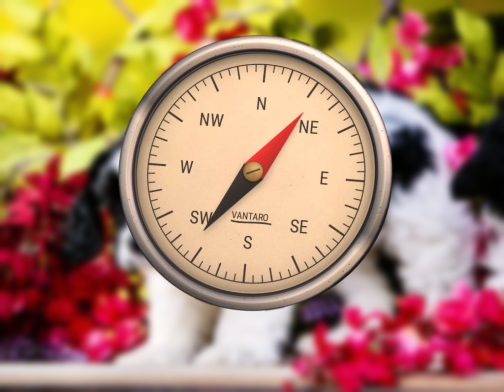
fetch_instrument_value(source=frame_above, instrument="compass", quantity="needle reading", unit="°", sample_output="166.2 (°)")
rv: 35 (°)
